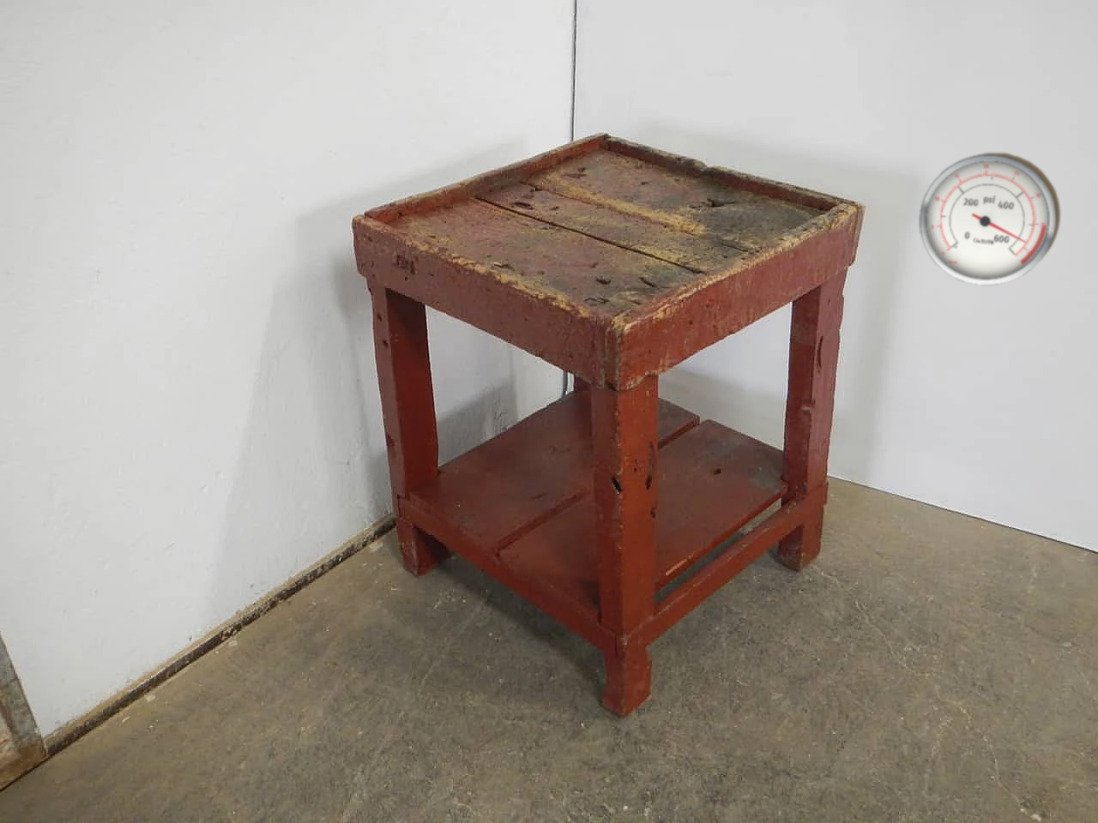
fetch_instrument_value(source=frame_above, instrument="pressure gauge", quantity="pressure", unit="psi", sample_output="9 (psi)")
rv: 550 (psi)
